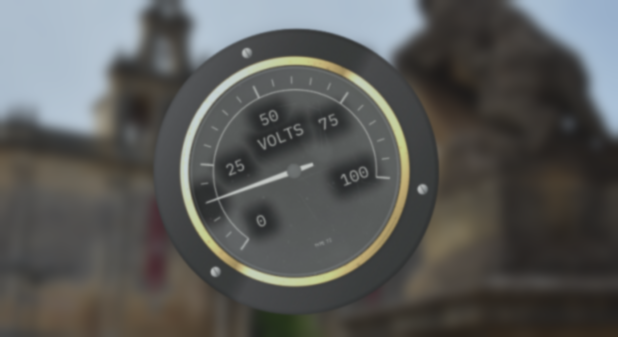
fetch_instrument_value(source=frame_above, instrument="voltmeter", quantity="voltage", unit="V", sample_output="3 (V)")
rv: 15 (V)
